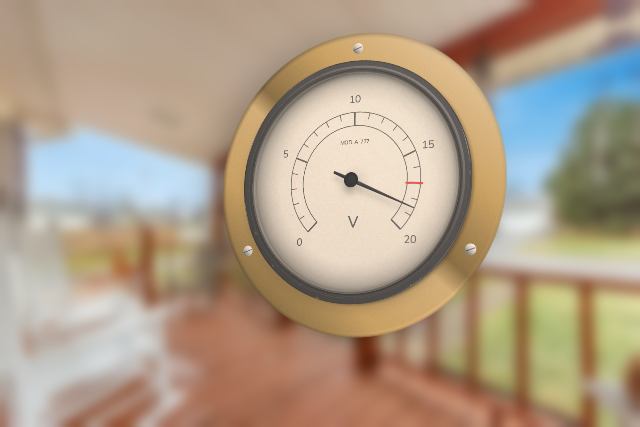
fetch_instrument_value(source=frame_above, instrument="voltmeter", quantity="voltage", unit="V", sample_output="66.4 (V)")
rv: 18.5 (V)
